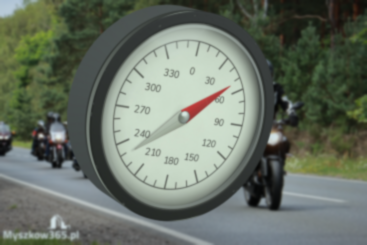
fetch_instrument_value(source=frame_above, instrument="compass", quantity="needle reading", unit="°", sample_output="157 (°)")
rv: 50 (°)
